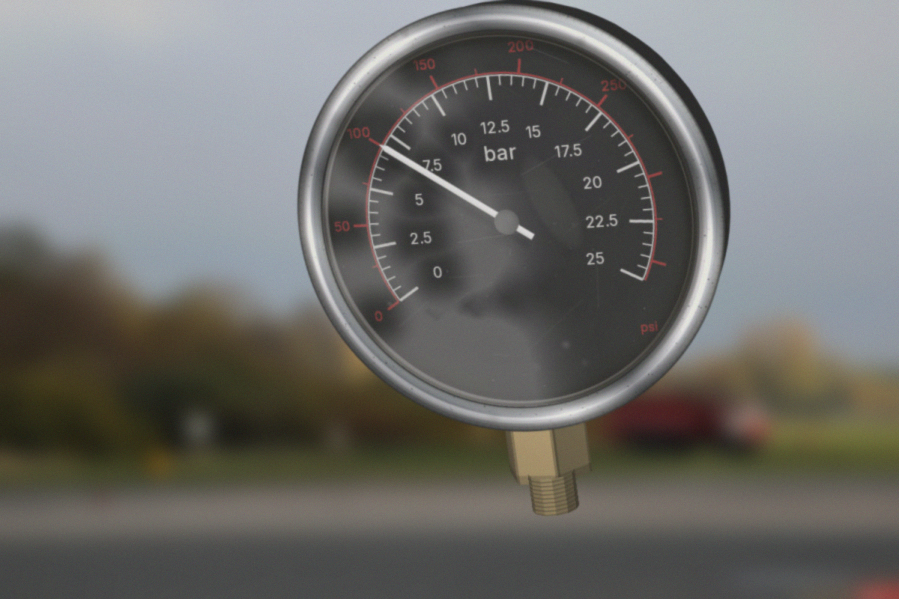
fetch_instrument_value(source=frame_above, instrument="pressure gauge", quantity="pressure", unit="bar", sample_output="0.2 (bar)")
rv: 7 (bar)
